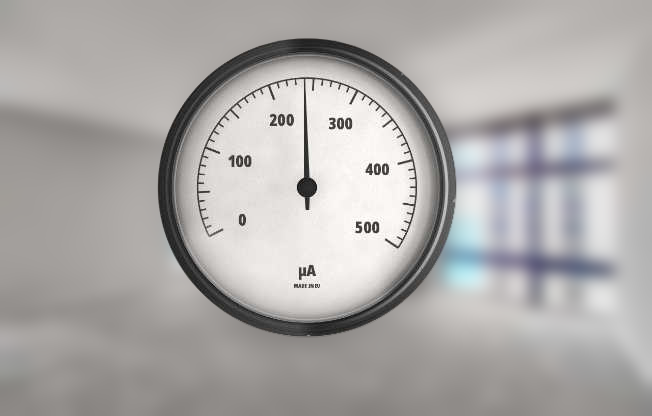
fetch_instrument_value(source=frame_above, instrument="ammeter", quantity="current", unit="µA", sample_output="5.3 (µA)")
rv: 240 (µA)
